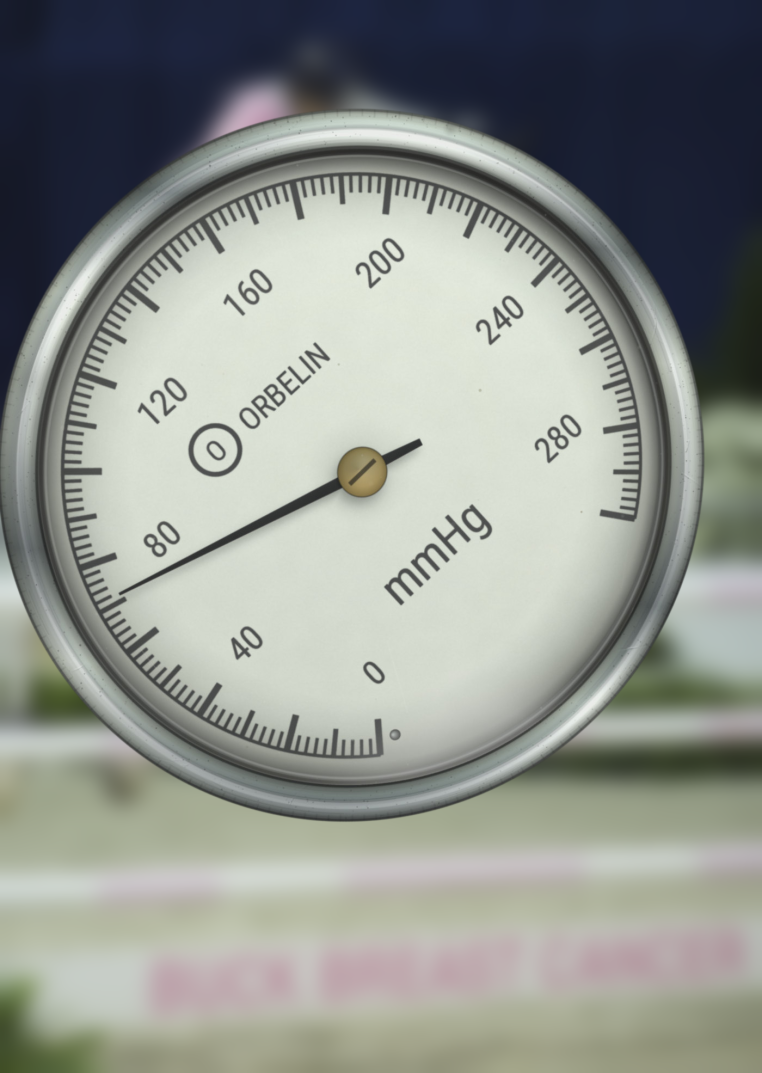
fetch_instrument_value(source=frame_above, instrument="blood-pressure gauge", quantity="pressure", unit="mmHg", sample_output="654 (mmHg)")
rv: 72 (mmHg)
